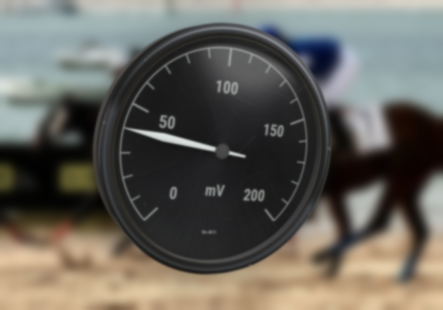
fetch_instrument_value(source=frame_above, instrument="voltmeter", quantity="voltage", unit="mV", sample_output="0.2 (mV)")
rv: 40 (mV)
